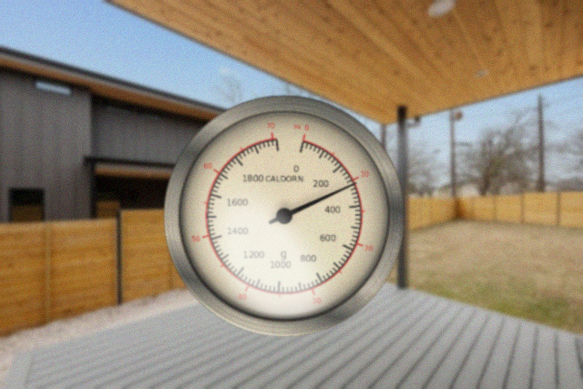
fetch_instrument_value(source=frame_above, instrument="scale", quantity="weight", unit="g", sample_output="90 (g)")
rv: 300 (g)
